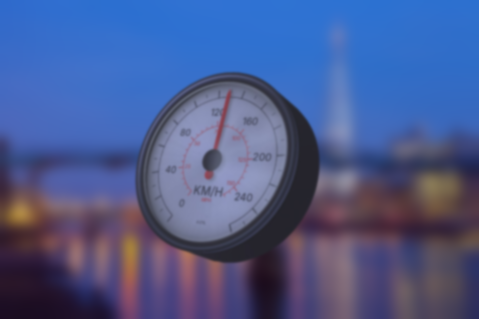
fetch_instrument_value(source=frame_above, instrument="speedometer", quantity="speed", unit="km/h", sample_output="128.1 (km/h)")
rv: 130 (km/h)
